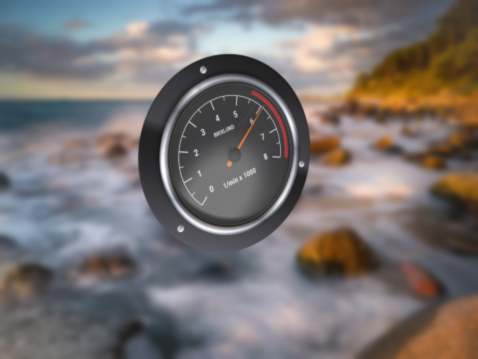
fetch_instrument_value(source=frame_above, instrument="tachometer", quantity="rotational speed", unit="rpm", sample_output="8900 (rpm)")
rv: 6000 (rpm)
